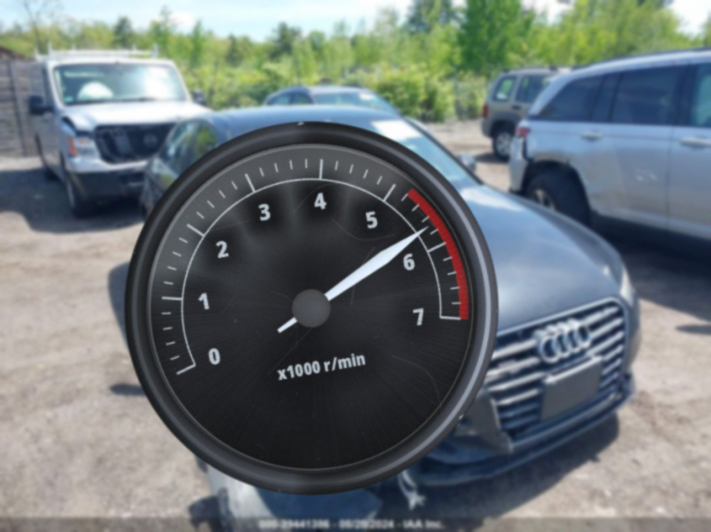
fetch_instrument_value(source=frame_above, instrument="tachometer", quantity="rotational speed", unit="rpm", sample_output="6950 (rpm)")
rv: 5700 (rpm)
